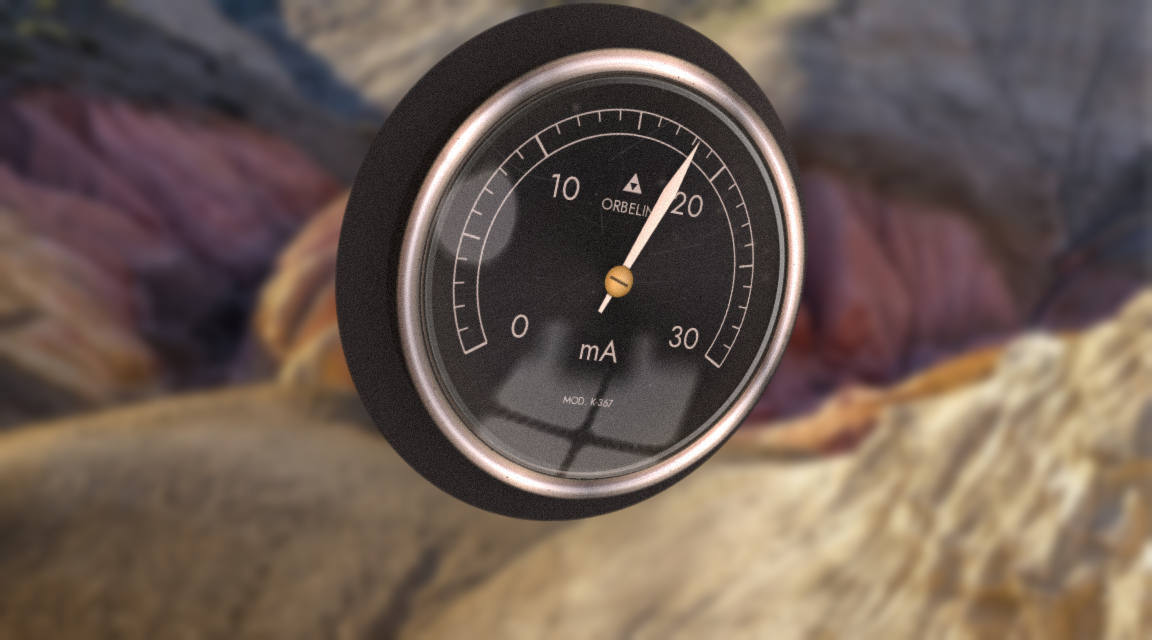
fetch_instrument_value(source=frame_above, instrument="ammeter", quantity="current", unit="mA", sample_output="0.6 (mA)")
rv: 18 (mA)
